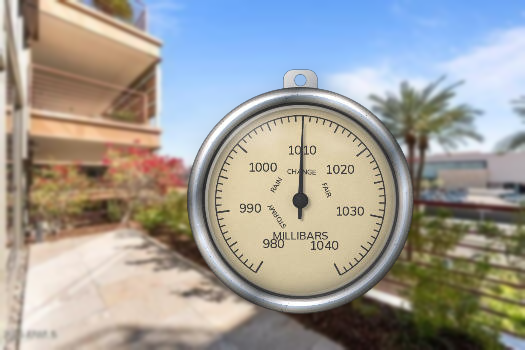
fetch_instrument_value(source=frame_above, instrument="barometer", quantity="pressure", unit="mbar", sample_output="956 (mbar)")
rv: 1010 (mbar)
